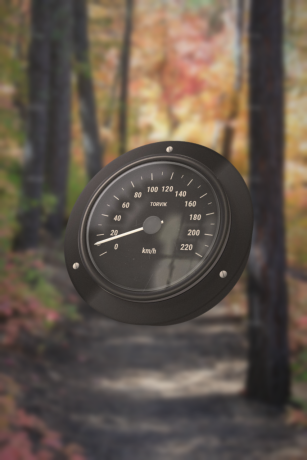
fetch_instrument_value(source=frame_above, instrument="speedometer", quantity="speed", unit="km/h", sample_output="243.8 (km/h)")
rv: 10 (km/h)
